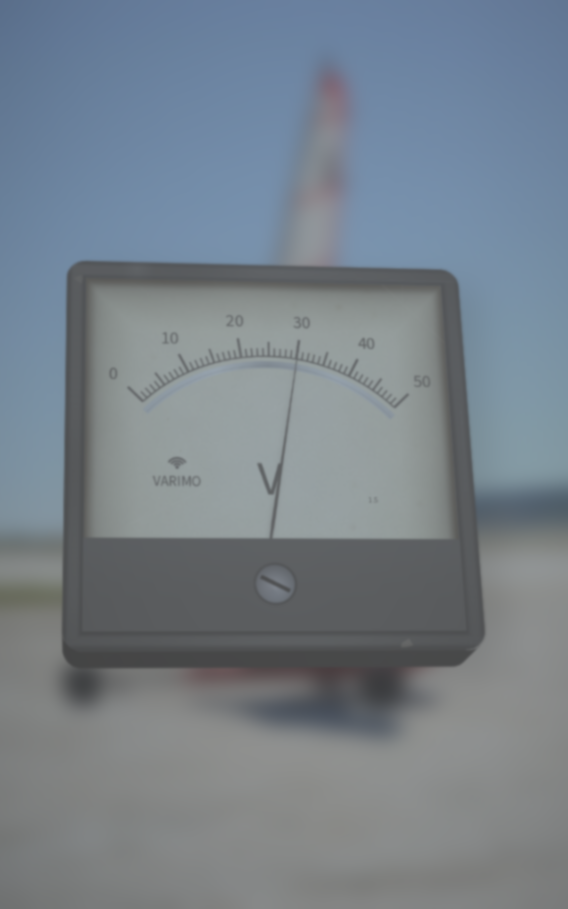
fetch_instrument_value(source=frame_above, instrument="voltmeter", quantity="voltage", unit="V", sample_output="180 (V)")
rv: 30 (V)
